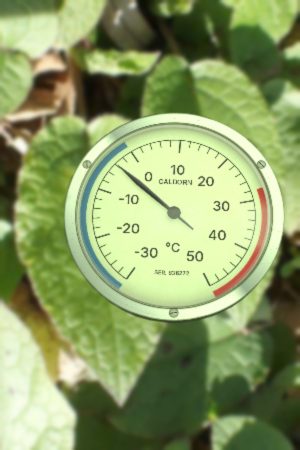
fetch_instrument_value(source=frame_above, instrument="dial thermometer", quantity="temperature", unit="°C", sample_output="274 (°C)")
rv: -4 (°C)
